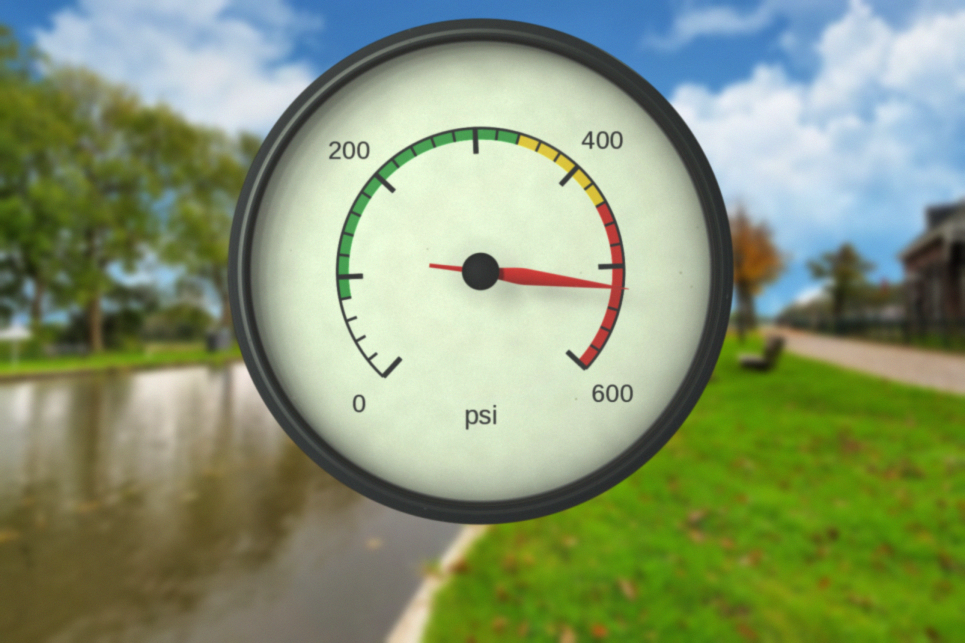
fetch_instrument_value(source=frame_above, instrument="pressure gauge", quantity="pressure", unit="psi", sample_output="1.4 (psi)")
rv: 520 (psi)
